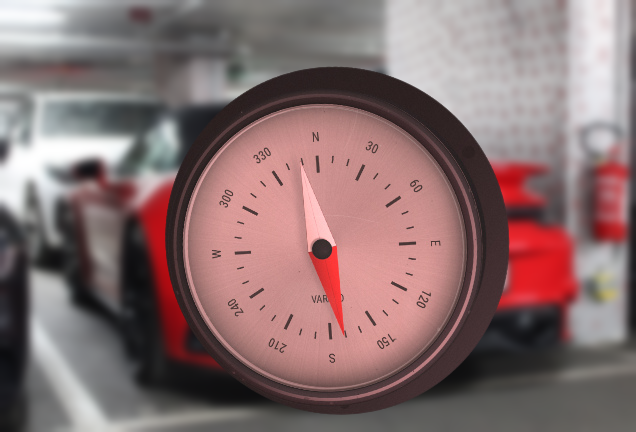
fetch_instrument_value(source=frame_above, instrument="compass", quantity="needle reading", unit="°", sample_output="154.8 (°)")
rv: 170 (°)
